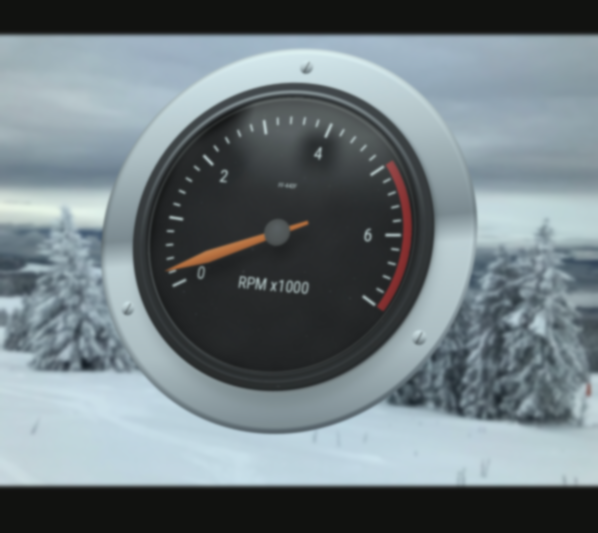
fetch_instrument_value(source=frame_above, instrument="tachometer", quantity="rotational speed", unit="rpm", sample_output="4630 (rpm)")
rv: 200 (rpm)
